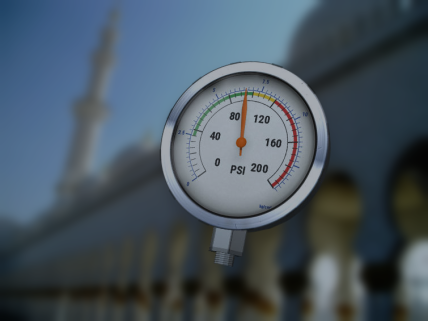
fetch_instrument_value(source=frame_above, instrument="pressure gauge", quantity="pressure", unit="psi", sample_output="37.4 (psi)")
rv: 95 (psi)
